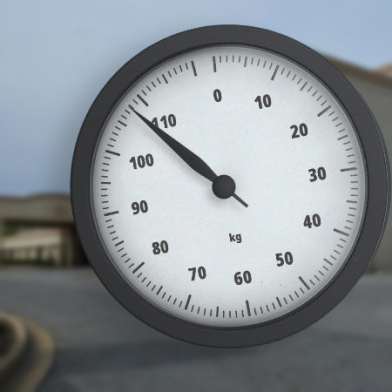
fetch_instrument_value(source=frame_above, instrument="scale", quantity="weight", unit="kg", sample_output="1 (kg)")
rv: 108 (kg)
